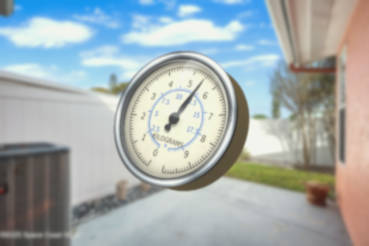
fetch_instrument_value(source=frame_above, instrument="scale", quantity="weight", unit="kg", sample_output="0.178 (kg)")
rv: 5.5 (kg)
